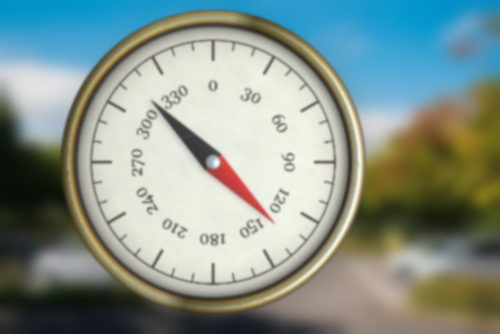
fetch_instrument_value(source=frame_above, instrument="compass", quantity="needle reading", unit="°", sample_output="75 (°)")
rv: 135 (°)
